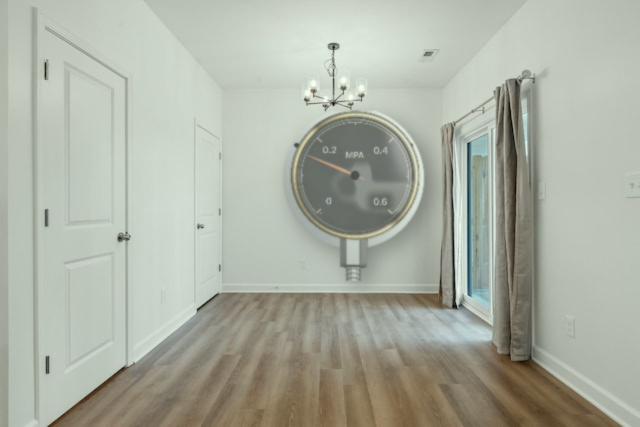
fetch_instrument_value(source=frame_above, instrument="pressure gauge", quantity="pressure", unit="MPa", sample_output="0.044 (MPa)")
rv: 0.15 (MPa)
